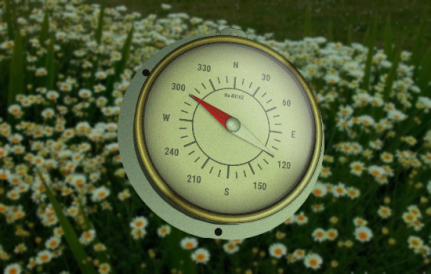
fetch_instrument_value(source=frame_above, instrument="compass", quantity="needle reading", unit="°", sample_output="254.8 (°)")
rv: 300 (°)
